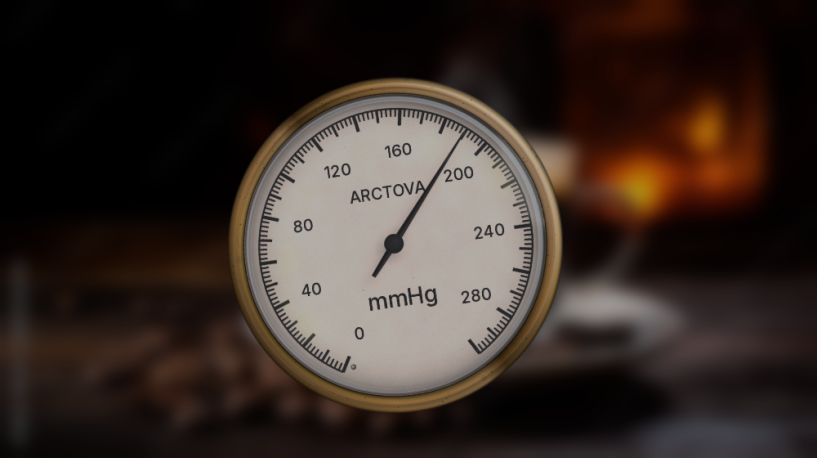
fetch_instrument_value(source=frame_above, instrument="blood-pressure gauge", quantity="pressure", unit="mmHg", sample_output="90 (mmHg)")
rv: 190 (mmHg)
